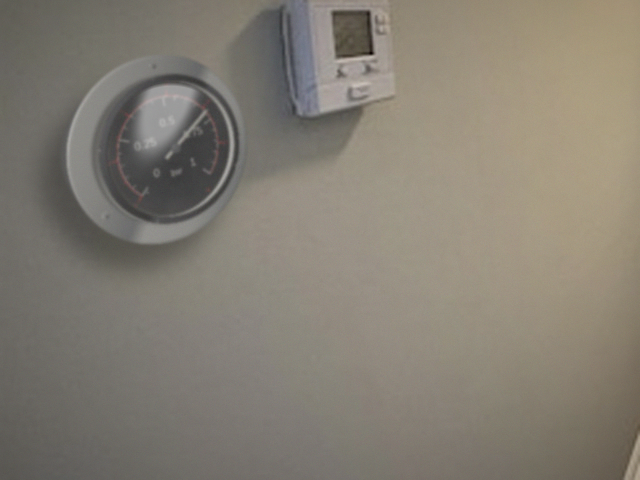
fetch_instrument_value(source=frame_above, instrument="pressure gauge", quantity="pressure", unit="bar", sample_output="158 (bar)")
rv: 0.7 (bar)
